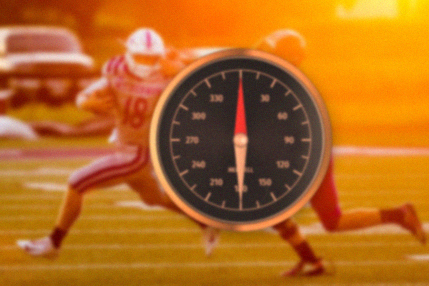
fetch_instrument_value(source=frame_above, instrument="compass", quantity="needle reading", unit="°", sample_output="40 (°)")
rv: 0 (°)
